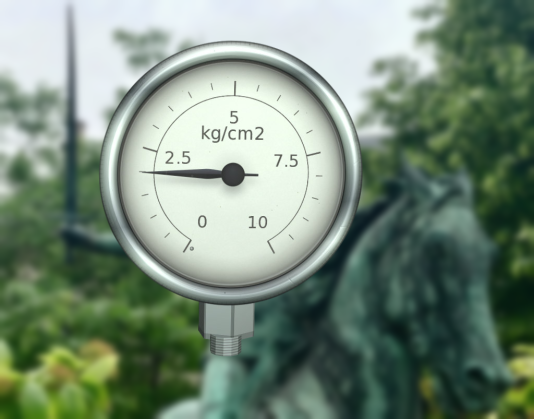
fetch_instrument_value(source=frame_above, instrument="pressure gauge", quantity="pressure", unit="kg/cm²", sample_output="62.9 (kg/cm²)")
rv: 2 (kg/cm²)
